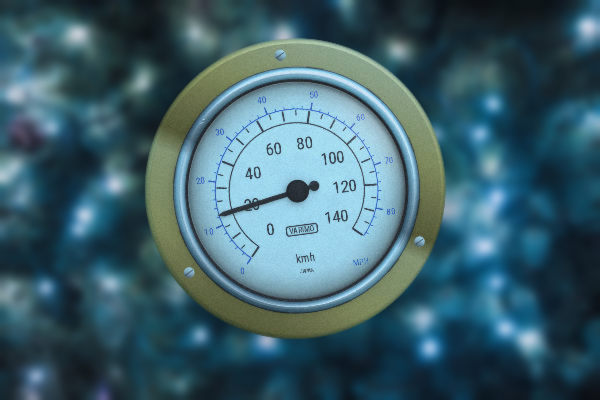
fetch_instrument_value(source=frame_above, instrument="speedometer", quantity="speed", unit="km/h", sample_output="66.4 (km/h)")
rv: 20 (km/h)
